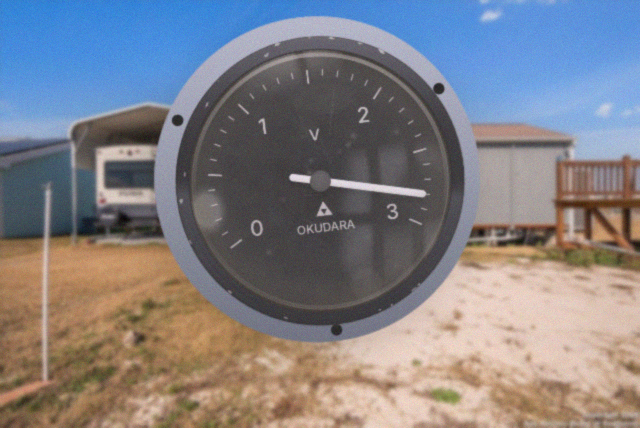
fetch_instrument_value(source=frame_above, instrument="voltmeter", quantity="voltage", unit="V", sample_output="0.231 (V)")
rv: 2.8 (V)
